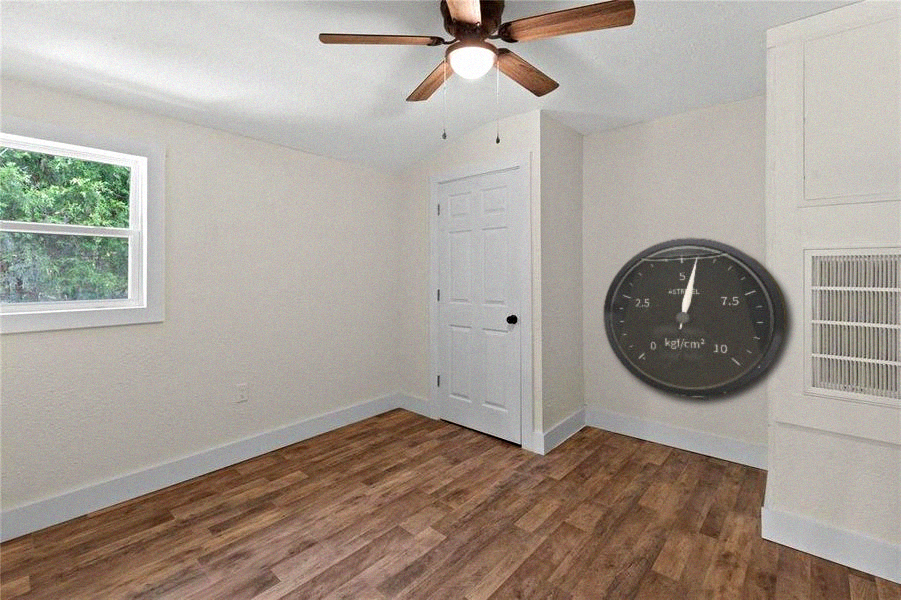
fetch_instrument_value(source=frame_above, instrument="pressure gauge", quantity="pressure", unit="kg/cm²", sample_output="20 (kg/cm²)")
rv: 5.5 (kg/cm²)
